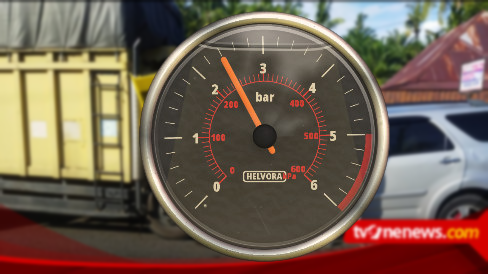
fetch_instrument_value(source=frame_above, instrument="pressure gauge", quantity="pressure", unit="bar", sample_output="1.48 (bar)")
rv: 2.4 (bar)
